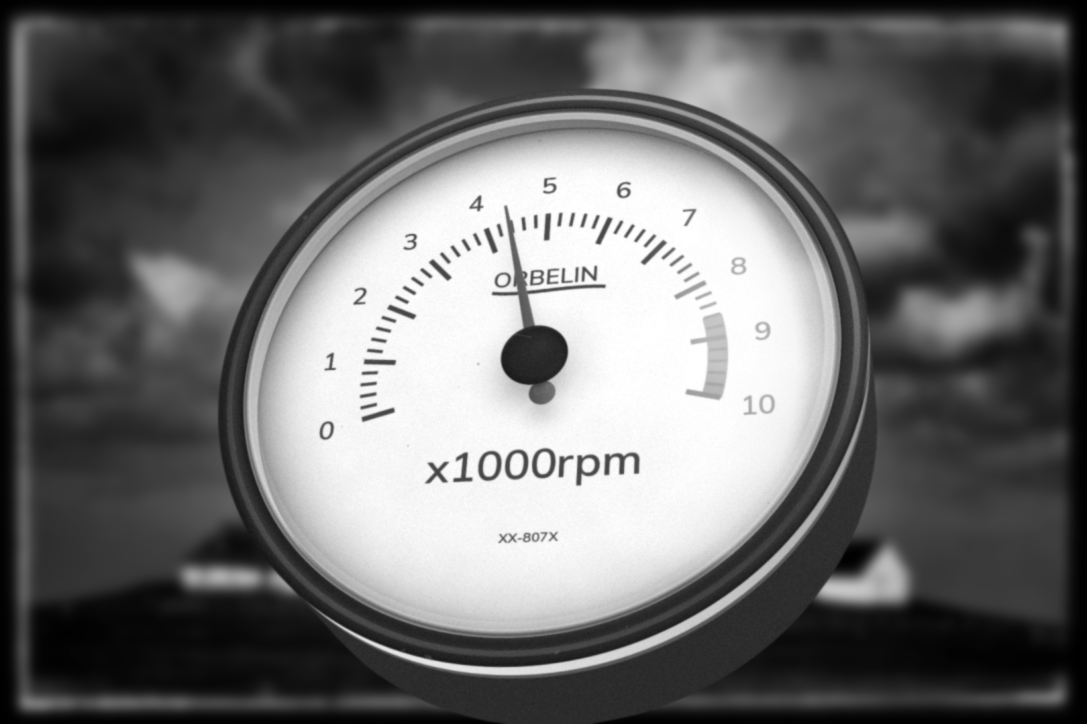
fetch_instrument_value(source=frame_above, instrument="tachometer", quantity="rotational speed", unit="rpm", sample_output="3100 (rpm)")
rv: 4400 (rpm)
